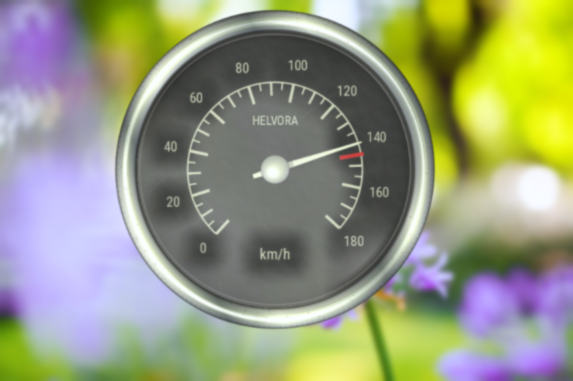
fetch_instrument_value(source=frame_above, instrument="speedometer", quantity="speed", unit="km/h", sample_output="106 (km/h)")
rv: 140 (km/h)
